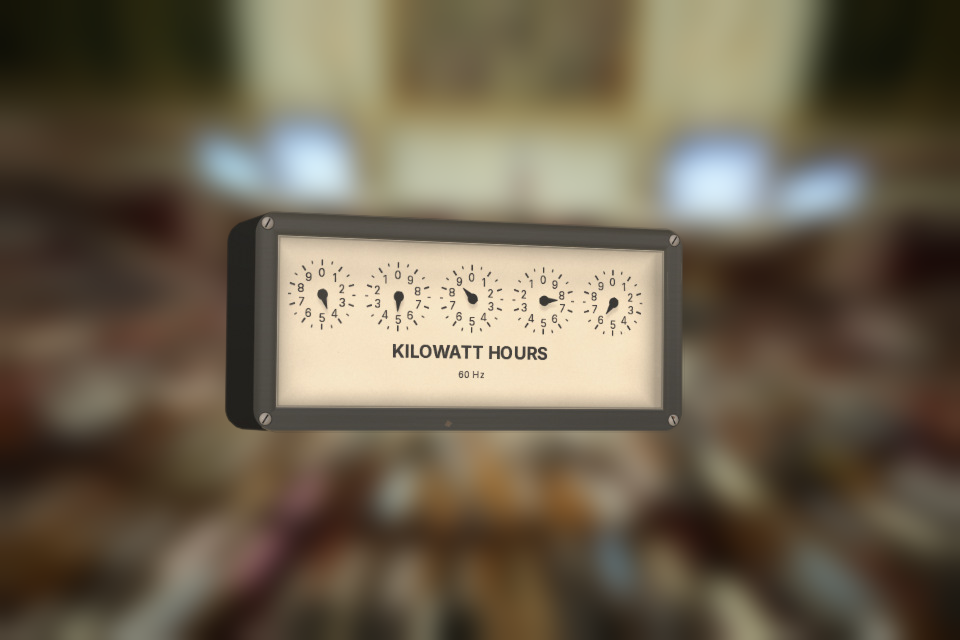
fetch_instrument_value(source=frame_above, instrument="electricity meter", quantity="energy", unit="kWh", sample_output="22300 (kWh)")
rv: 44876 (kWh)
